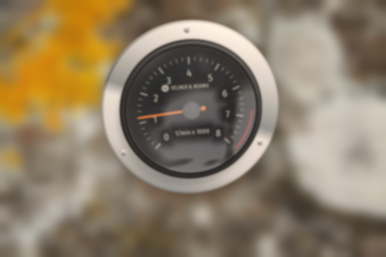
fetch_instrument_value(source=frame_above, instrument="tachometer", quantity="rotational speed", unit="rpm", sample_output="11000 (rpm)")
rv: 1200 (rpm)
